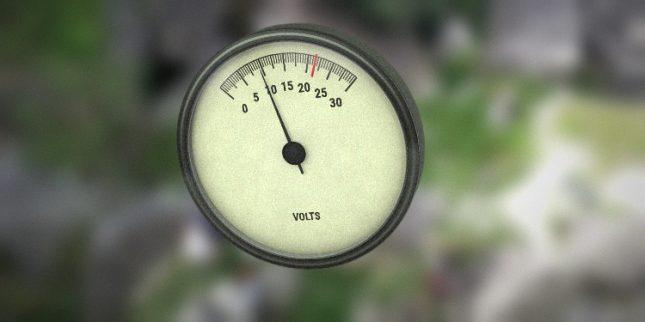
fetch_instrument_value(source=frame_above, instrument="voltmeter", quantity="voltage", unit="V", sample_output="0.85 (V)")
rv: 10 (V)
